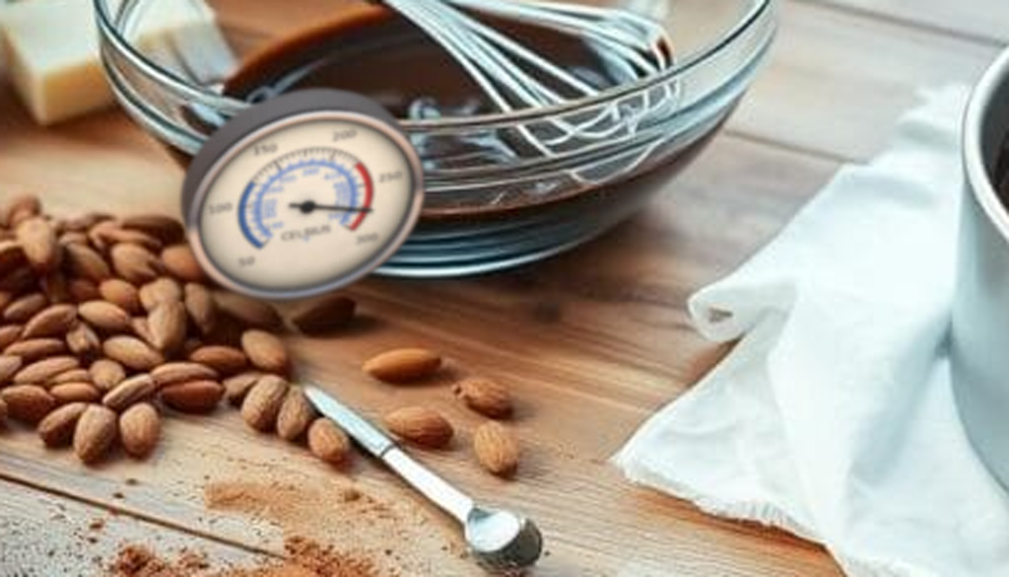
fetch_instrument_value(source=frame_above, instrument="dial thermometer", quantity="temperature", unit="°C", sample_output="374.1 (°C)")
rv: 275 (°C)
